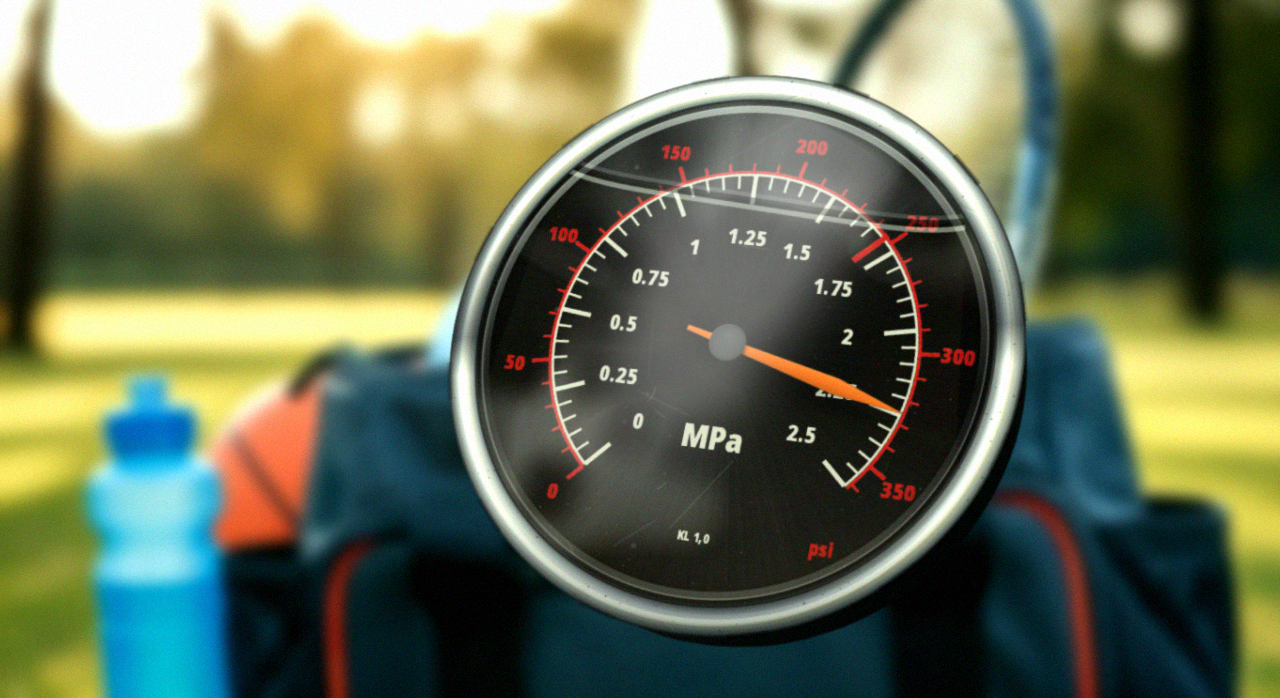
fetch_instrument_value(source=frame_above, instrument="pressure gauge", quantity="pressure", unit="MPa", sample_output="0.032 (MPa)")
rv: 2.25 (MPa)
